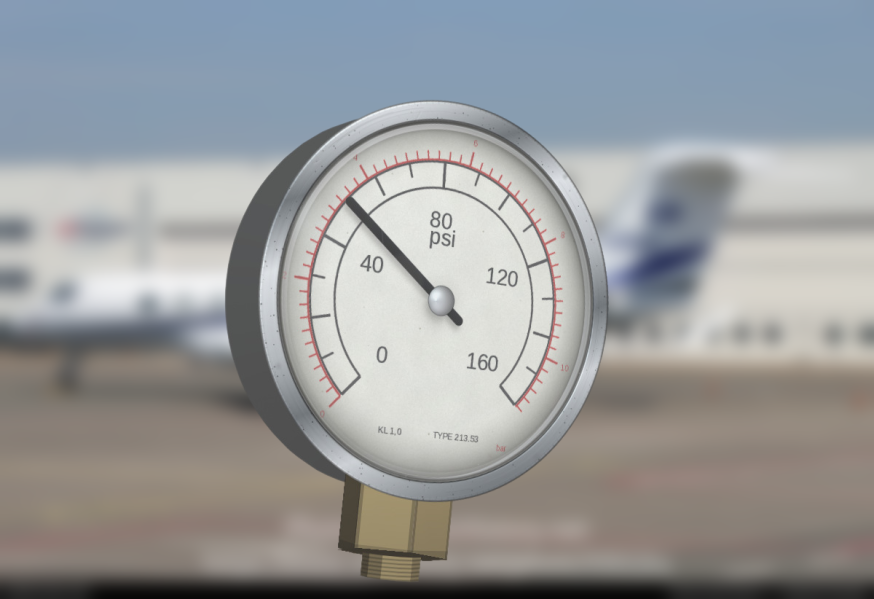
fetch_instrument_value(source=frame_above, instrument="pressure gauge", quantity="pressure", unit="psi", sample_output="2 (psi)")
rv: 50 (psi)
